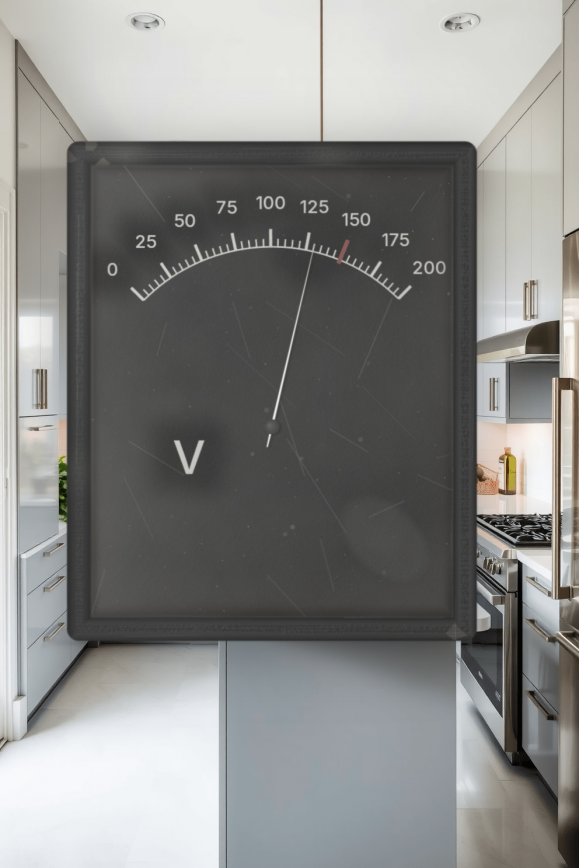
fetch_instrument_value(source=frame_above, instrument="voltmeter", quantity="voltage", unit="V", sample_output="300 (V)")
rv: 130 (V)
